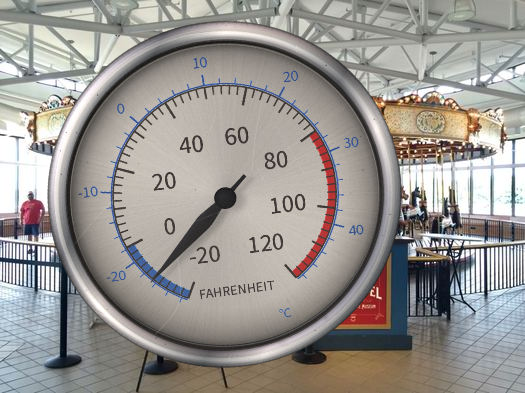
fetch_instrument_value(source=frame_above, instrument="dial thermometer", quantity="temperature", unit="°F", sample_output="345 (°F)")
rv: -10 (°F)
